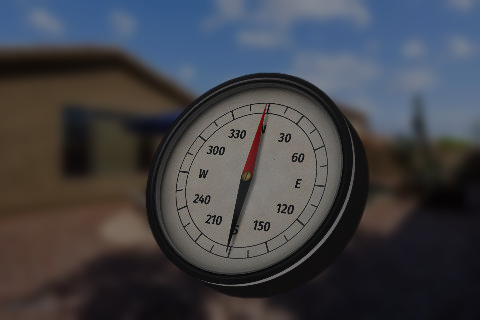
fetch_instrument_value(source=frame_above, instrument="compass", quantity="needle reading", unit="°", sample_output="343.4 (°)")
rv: 0 (°)
